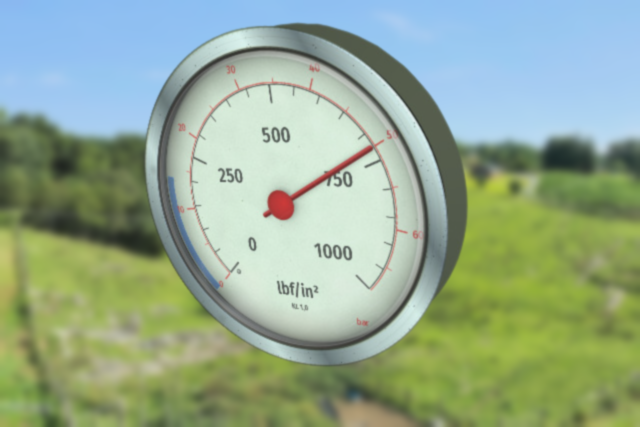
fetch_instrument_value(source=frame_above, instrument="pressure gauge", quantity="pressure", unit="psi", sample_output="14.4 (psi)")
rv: 725 (psi)
